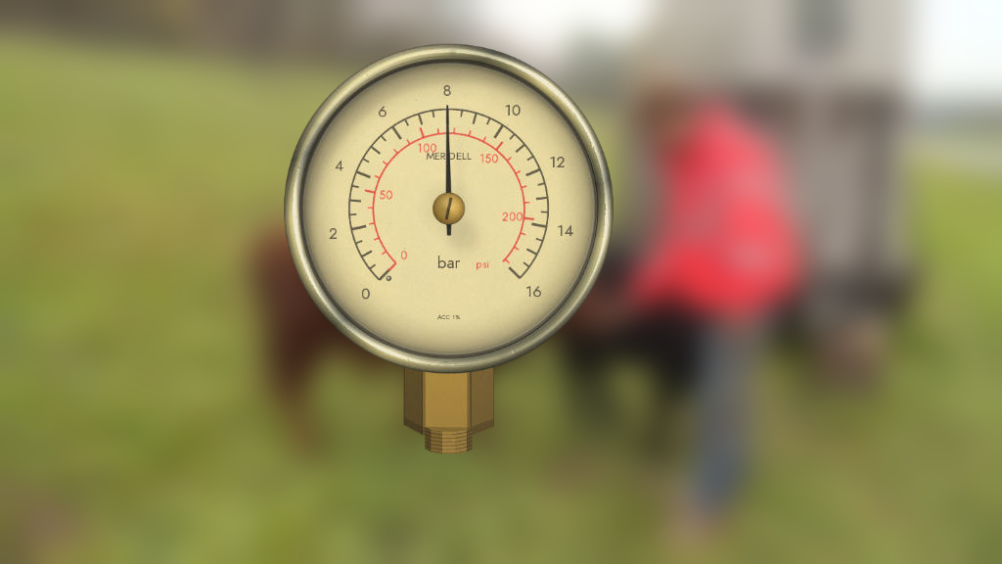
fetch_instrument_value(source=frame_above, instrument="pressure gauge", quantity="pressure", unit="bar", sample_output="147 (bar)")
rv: 8 (bar)
